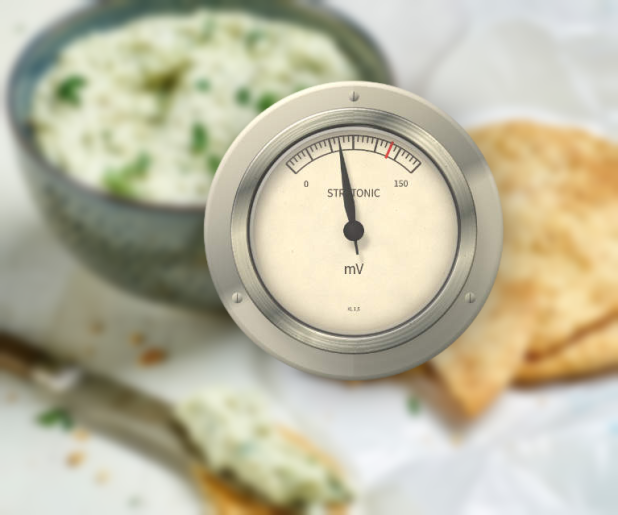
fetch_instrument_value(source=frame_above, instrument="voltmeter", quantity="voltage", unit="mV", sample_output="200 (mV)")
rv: 60 (mV)
